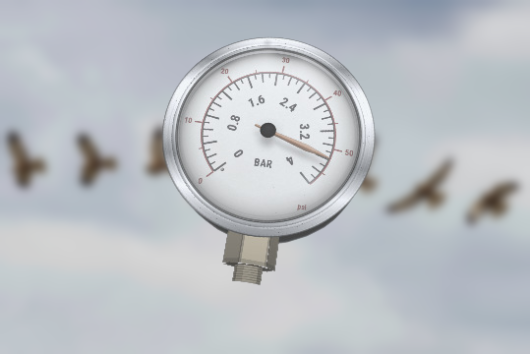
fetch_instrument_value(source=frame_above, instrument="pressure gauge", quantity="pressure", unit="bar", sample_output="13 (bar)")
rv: 3.6 (bar)
